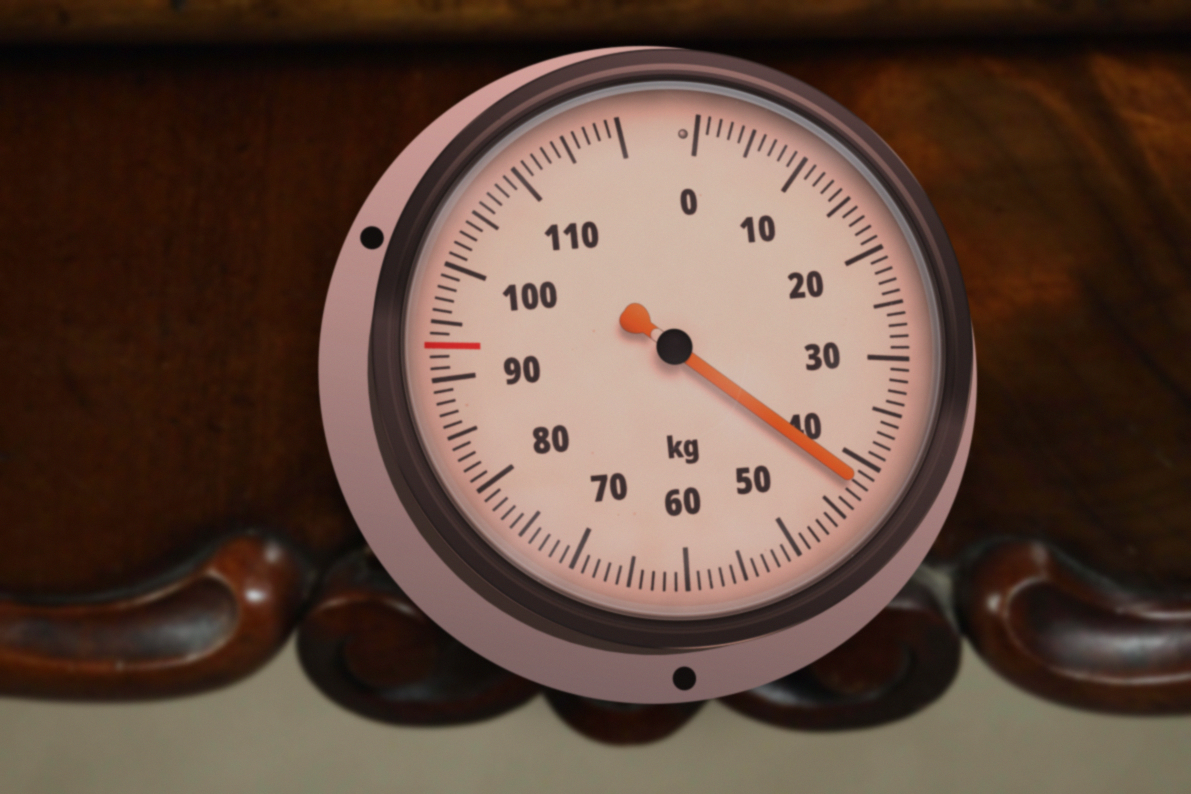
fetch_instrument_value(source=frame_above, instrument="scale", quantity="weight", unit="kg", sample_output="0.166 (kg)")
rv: 42 (kg)
